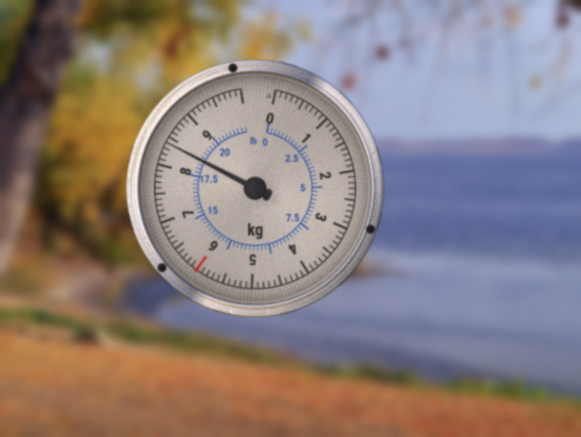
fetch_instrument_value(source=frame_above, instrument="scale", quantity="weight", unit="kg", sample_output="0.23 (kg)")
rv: 8.4 (kg)
